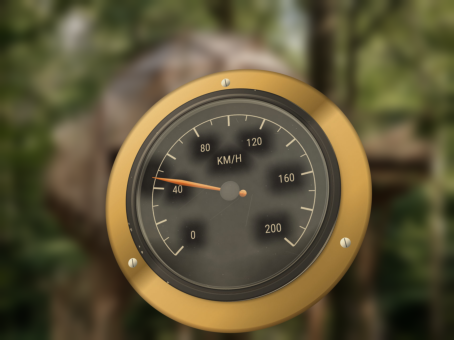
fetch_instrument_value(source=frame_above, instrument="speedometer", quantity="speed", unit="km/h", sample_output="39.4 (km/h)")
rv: 45 (km/h)
